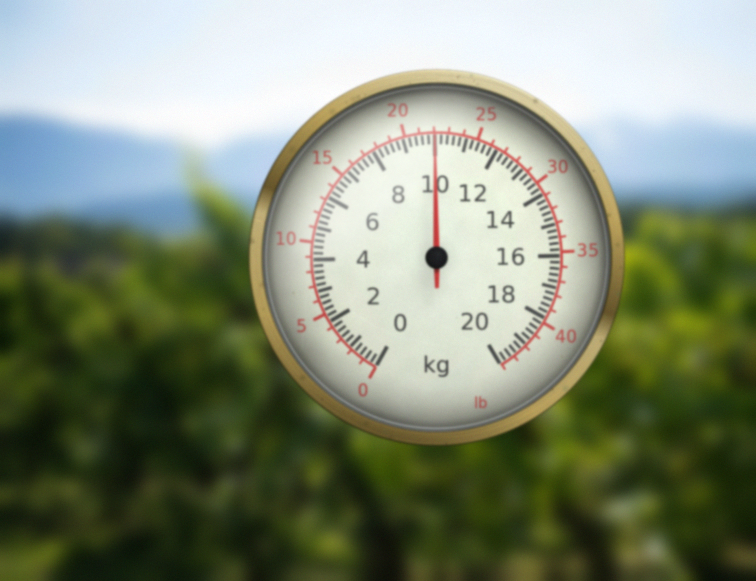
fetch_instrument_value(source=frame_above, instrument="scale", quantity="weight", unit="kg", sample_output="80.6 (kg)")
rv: 10 (kg)
